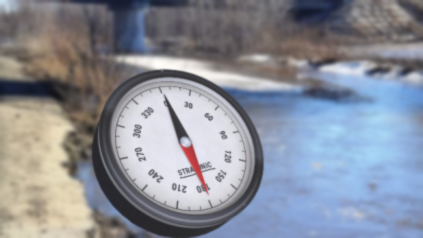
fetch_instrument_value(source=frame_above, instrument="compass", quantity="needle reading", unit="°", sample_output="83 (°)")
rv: 180 (°)
